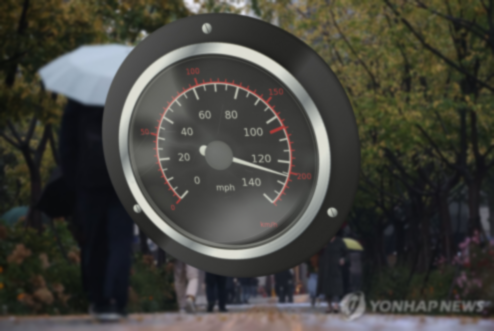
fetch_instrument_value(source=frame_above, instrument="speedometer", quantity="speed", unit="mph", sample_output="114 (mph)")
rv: 125 (mph)
